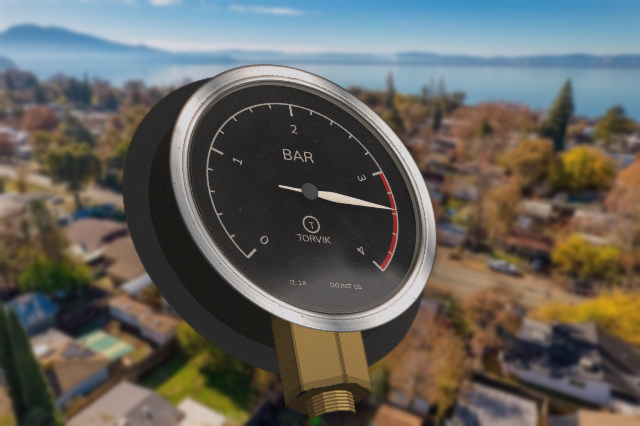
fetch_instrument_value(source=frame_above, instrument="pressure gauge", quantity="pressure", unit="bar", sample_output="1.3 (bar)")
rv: 3.4 (bar)
